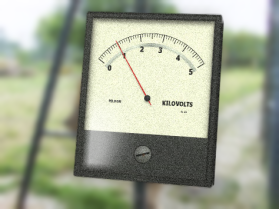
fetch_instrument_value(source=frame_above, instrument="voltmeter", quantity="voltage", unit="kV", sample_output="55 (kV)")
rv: 1 (kV)
